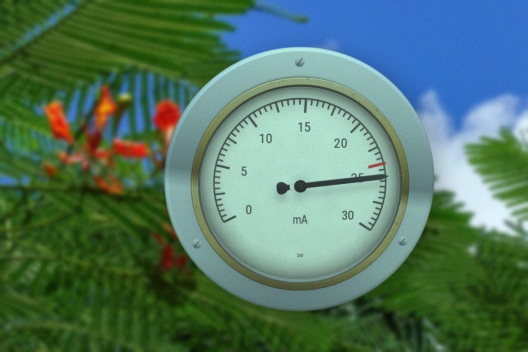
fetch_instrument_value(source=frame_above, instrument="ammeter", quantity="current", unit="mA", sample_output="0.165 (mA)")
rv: 25 (mA)
